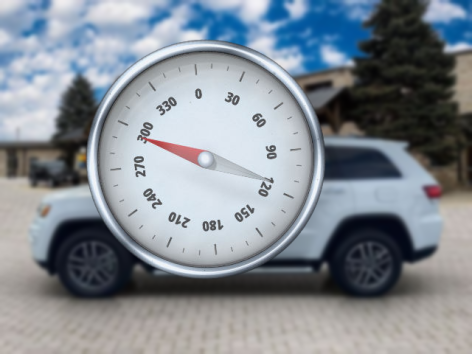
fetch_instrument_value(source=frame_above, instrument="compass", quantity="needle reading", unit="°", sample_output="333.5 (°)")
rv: 295 (°)
